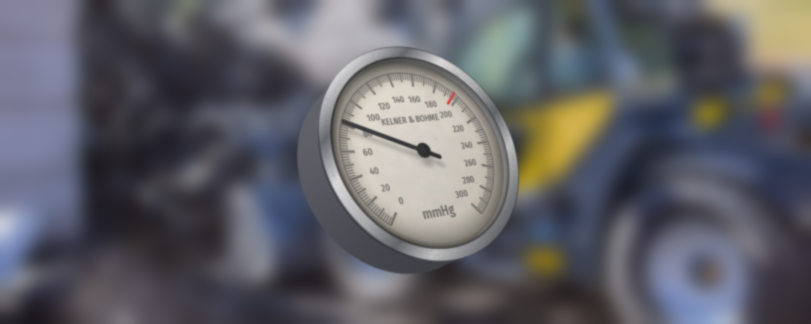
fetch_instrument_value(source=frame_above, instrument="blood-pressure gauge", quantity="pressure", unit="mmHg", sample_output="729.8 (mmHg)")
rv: 80 (mmHg)
